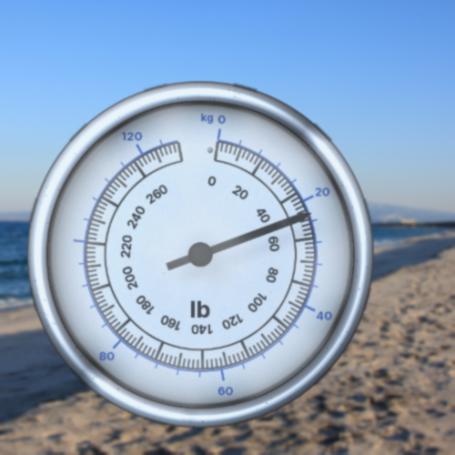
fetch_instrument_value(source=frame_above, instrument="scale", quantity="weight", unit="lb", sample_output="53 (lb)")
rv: 50 (lb)
